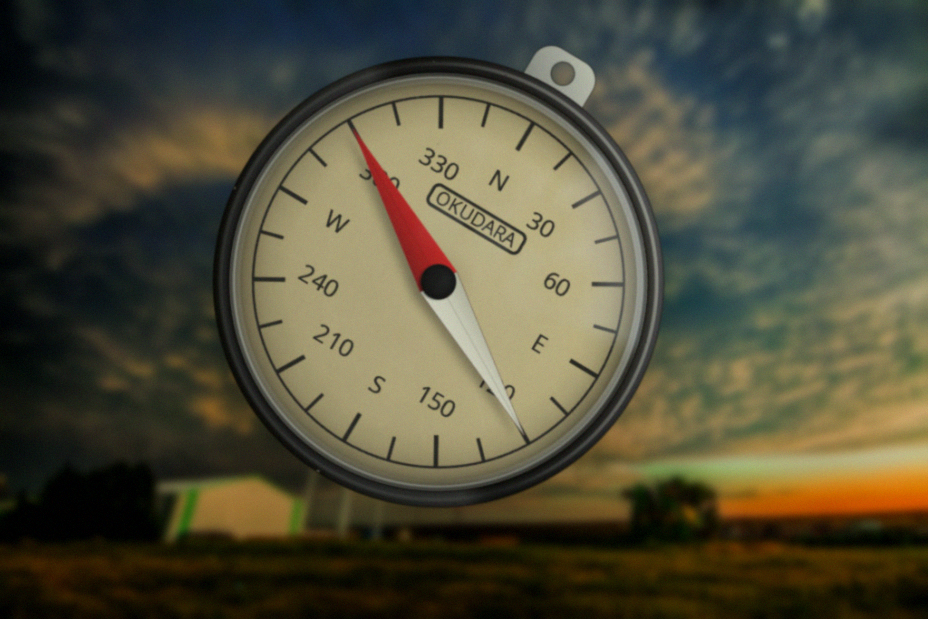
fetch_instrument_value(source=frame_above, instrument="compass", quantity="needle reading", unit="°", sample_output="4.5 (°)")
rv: 300 (°)
